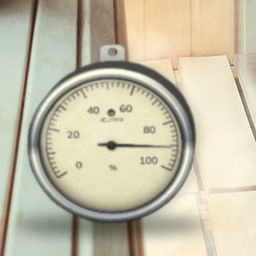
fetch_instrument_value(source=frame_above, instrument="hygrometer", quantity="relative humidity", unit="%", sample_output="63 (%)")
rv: 90 (%)
